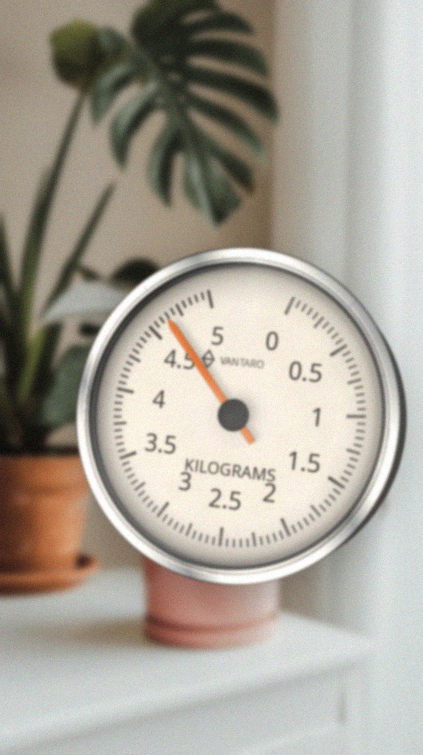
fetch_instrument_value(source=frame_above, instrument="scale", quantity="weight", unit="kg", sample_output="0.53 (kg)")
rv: 4.65 (kg)
